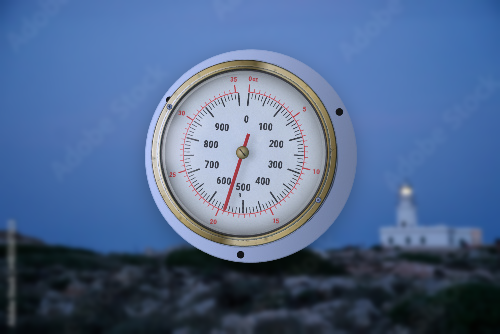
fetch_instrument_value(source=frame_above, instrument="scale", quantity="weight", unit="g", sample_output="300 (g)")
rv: 550 (g)
